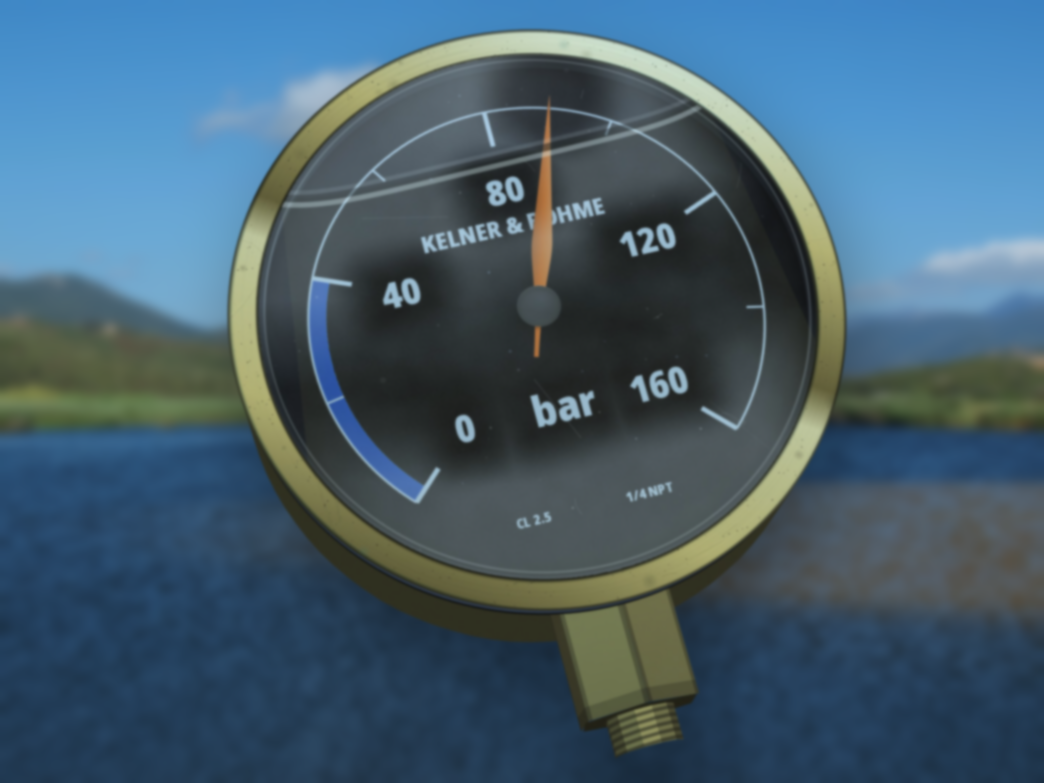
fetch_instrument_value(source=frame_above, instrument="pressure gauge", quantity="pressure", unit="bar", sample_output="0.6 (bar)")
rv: 90 (bar)
